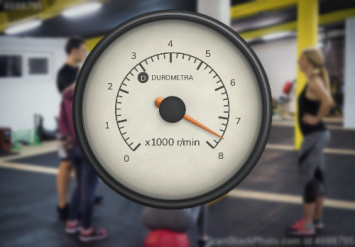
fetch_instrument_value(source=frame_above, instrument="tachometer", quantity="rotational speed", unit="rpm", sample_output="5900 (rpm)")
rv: 7600 (rpm)
